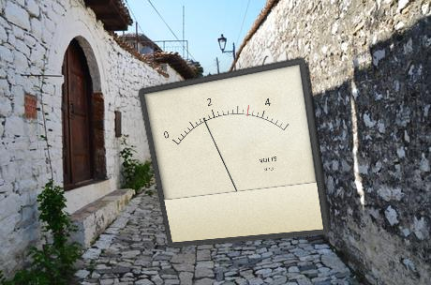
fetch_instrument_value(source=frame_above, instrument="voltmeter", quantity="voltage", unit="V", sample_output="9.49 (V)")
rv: 1.6 (V)
